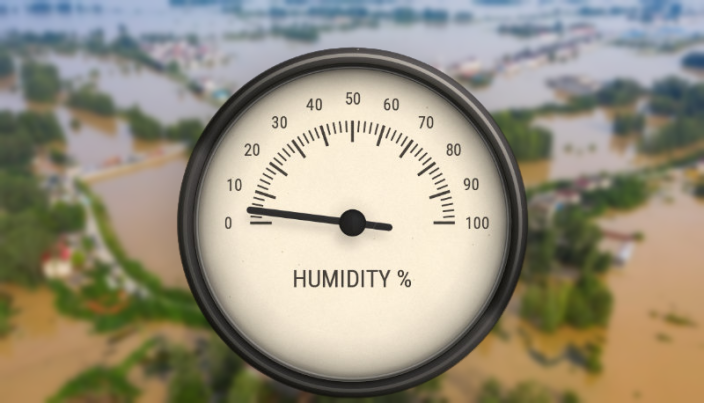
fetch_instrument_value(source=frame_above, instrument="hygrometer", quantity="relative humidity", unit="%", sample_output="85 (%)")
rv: 4 (%)
